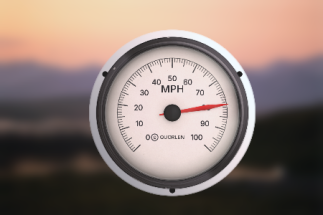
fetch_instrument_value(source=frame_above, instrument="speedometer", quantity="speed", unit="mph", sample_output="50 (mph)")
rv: 80 (mph)
